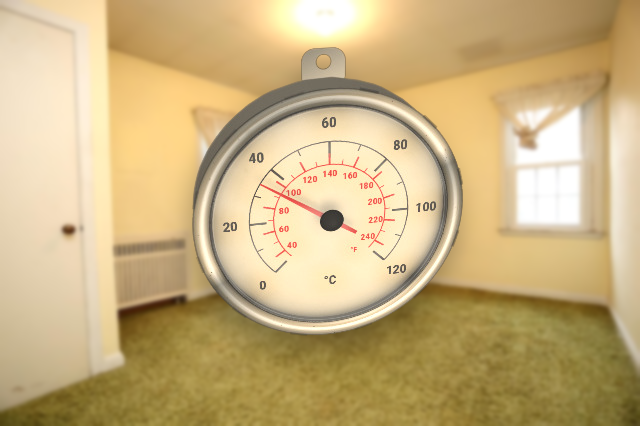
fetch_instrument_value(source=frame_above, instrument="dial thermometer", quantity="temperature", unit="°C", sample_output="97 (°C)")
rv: 35 (°C)
